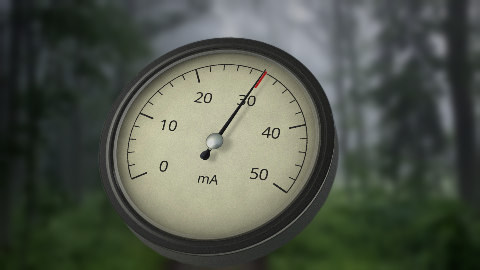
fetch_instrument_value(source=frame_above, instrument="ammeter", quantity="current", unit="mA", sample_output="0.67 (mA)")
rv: 30 (mA)
